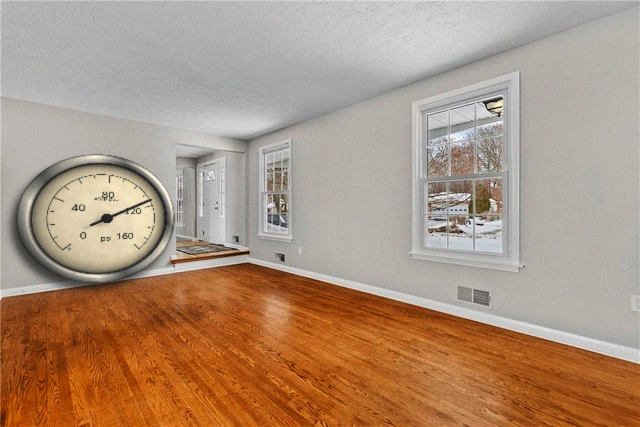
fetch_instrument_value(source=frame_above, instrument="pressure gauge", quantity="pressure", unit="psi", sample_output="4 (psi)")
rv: 115 (psi)
